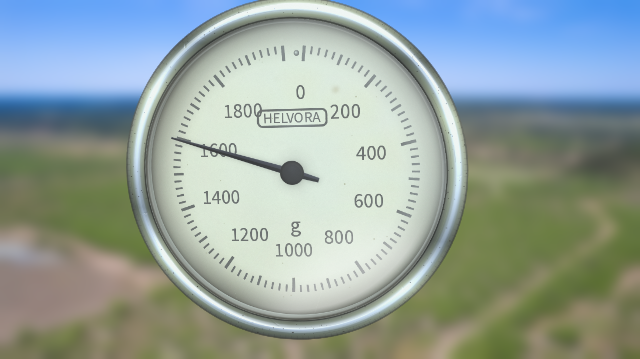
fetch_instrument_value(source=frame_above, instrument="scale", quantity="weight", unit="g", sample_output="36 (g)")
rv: 1600 (g)
